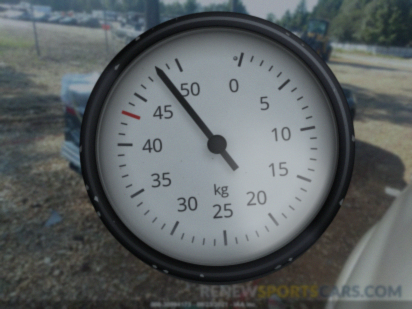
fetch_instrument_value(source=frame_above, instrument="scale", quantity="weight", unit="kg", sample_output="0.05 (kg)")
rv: 48 (kg)
